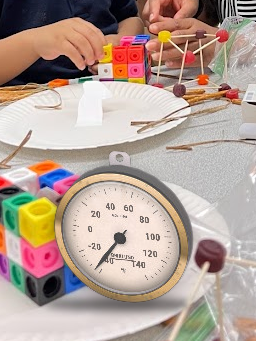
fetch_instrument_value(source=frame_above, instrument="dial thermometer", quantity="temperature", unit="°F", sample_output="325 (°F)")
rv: -36 (°F)
